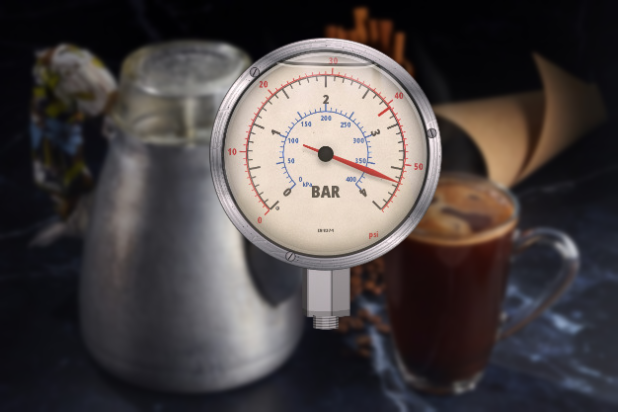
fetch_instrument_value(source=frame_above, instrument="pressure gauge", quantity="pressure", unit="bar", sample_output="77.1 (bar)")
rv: 3.65 (bar)
